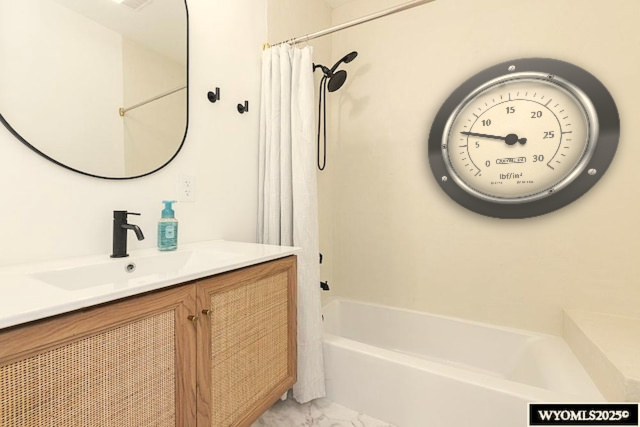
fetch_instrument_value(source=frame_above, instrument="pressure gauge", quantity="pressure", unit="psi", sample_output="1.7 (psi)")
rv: 7 (psi)
